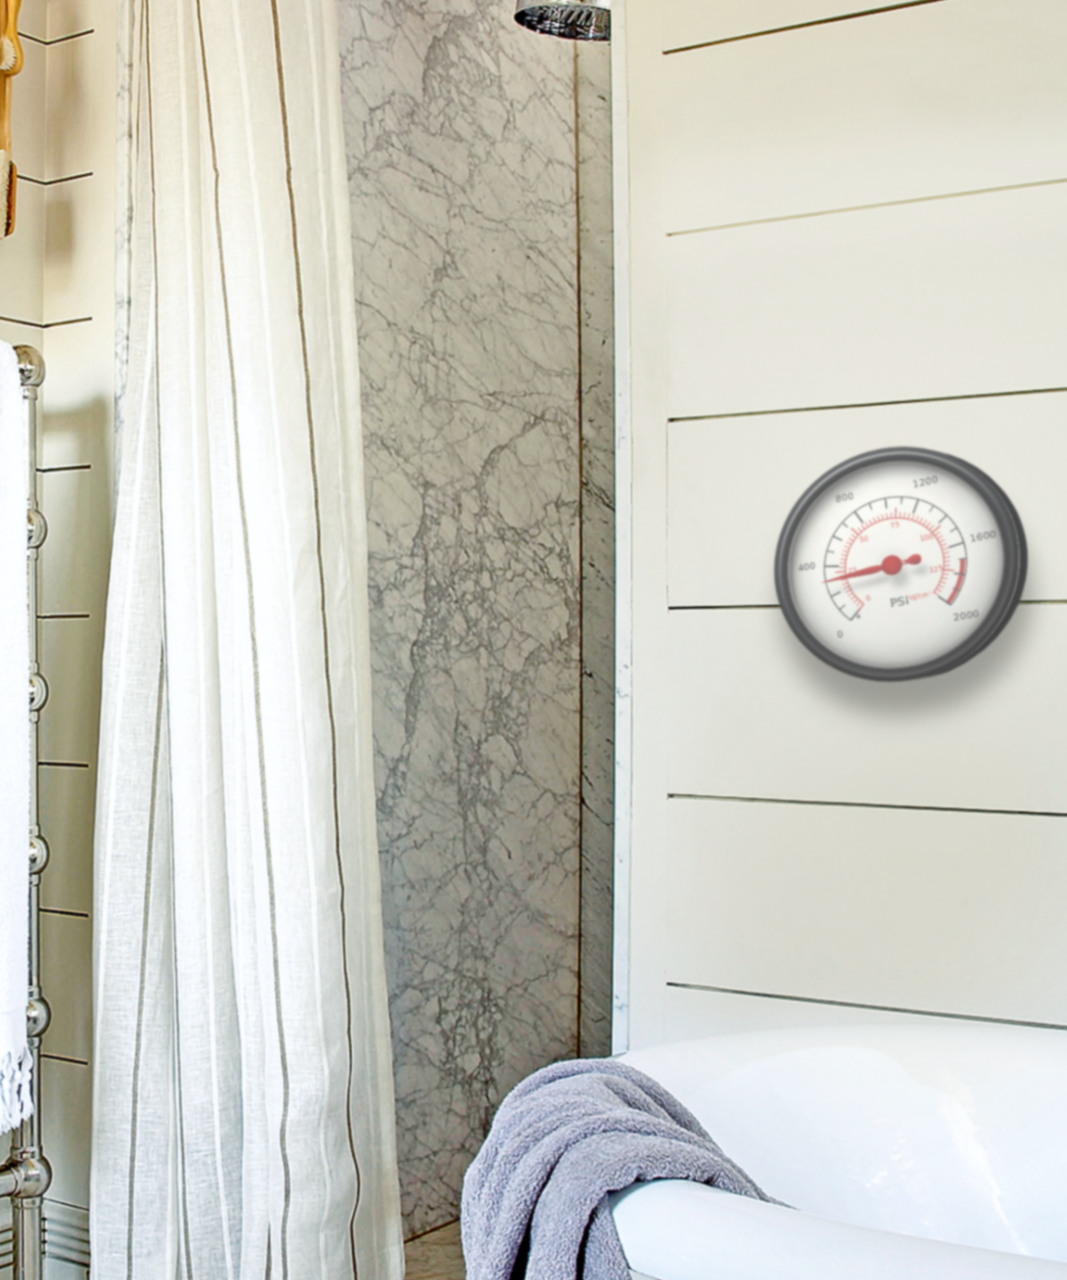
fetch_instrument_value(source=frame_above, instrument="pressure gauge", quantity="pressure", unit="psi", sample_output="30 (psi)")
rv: 300 (psi)
